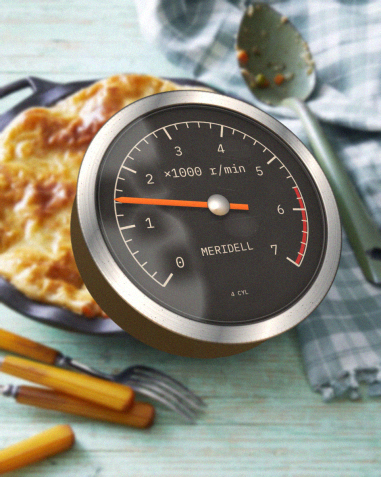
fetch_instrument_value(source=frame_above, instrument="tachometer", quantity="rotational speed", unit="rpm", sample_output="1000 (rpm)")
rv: 1400 (rpm)
